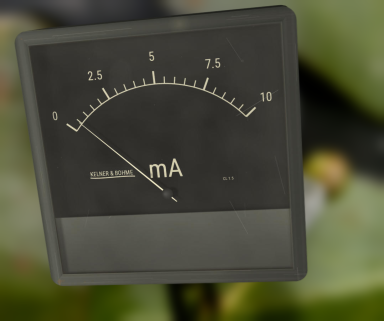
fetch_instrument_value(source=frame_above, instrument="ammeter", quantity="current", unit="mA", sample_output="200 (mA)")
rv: 0.5 (mA)
